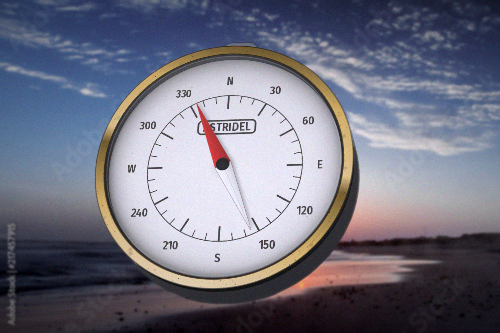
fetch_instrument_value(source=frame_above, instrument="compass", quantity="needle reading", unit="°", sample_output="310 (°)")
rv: 335 (°)
